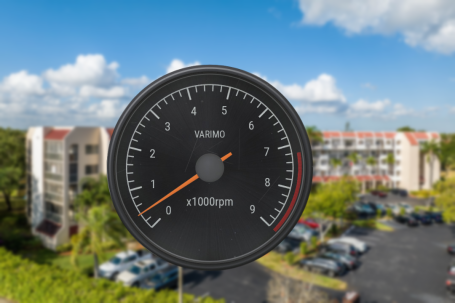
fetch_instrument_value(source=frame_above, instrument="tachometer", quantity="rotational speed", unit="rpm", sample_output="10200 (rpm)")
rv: 400 (rpm)
